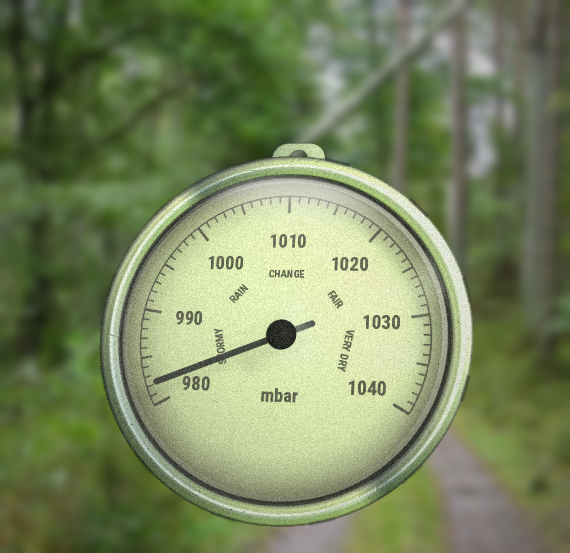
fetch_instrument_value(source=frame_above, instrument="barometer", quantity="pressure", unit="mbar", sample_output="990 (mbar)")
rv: 982 (mbar)
